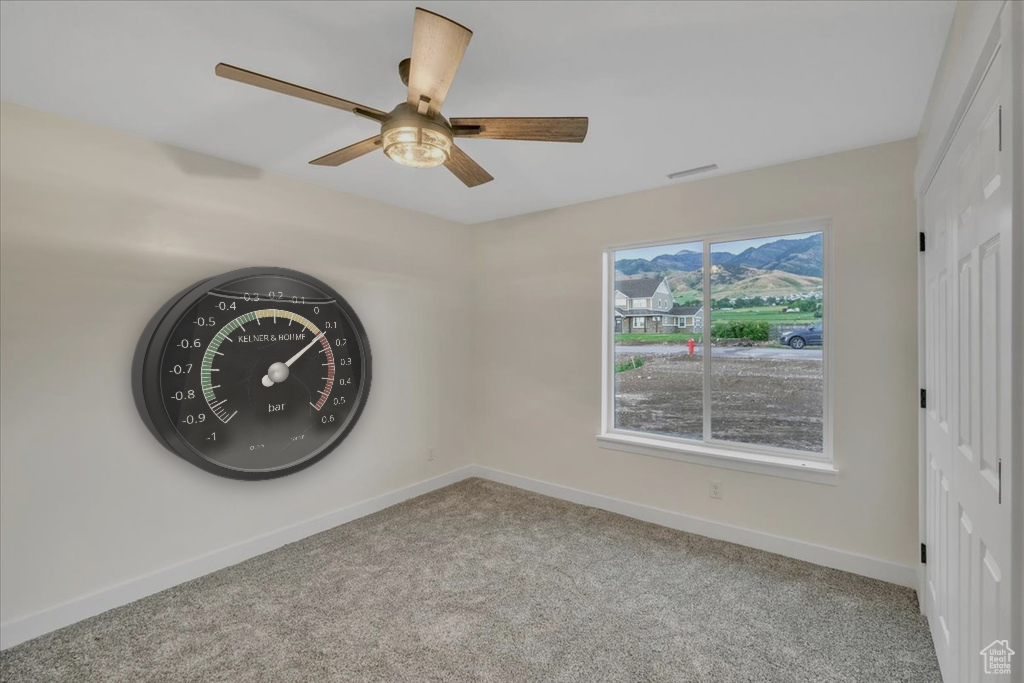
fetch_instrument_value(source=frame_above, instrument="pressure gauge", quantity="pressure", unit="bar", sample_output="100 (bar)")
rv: 0.1 (bar)
